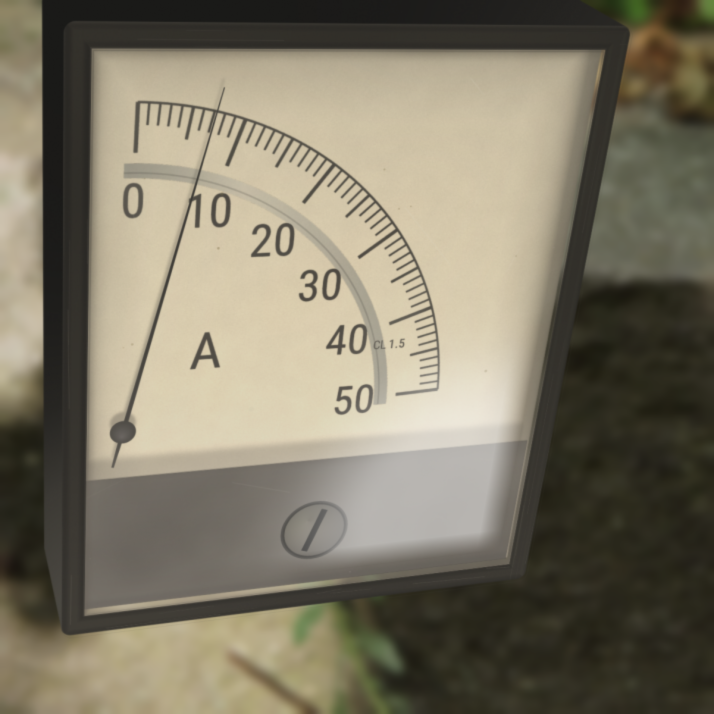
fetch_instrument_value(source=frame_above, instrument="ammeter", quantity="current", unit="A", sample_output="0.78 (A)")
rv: 7 (A)
